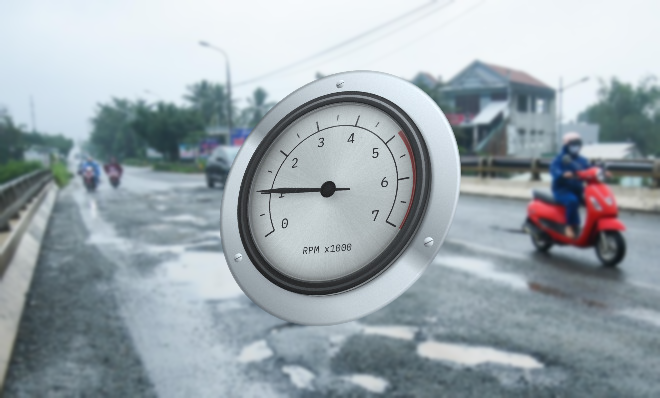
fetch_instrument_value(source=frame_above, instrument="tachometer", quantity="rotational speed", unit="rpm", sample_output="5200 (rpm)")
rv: 1000 (rpm)
